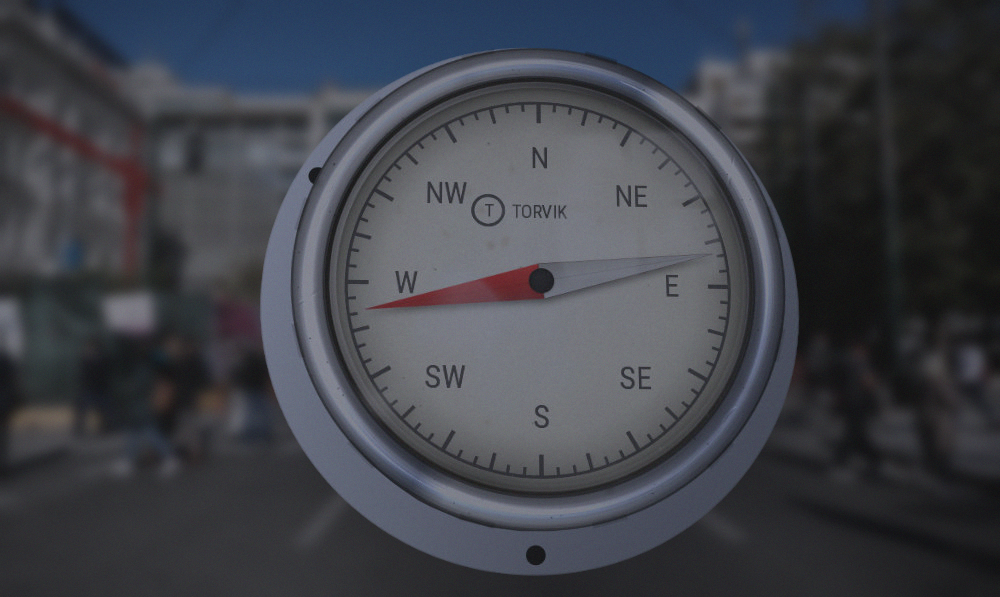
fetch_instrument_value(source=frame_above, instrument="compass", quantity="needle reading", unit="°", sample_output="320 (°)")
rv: 260 (°)
